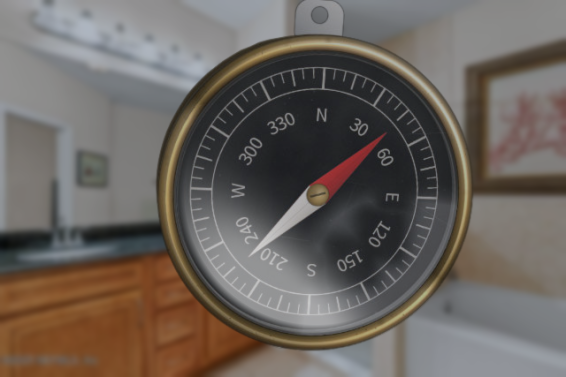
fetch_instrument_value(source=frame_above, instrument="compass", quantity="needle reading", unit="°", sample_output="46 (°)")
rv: 45 (°)
